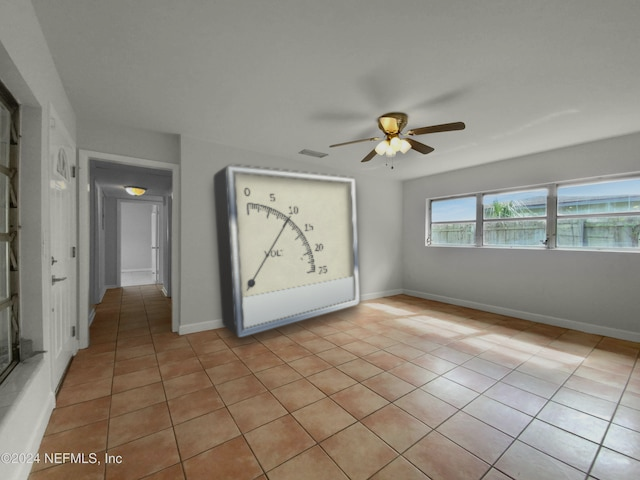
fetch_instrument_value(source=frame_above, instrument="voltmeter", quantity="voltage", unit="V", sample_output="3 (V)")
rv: 10 (V)
